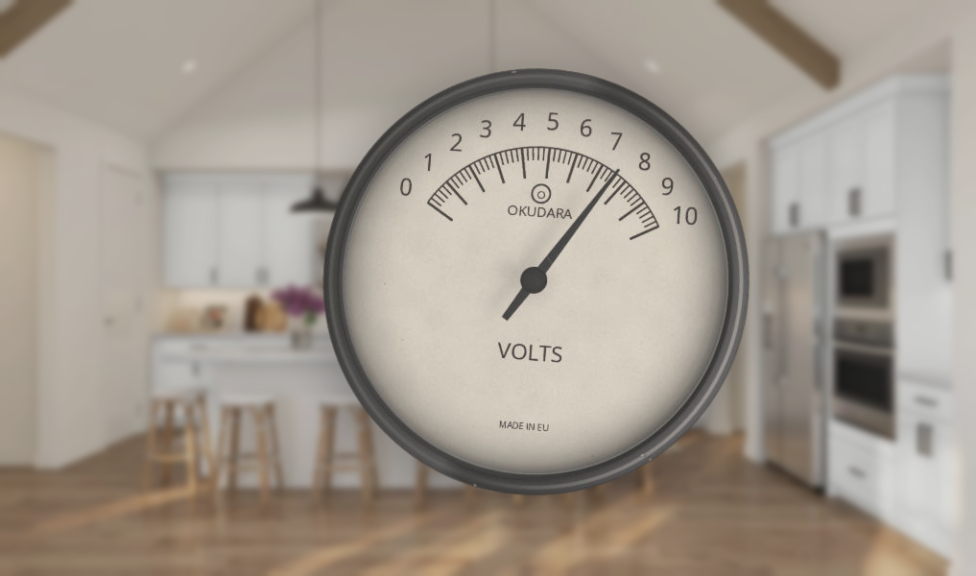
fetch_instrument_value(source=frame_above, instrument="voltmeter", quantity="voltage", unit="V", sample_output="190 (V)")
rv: 7.6 (V)
